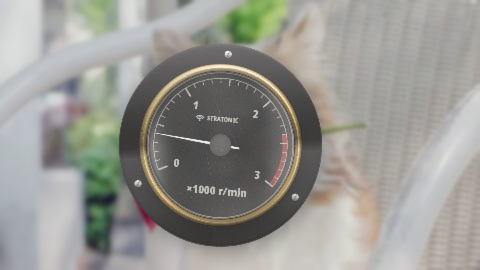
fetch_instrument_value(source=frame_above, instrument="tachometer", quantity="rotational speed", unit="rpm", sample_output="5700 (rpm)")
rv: 400 (rpm)
